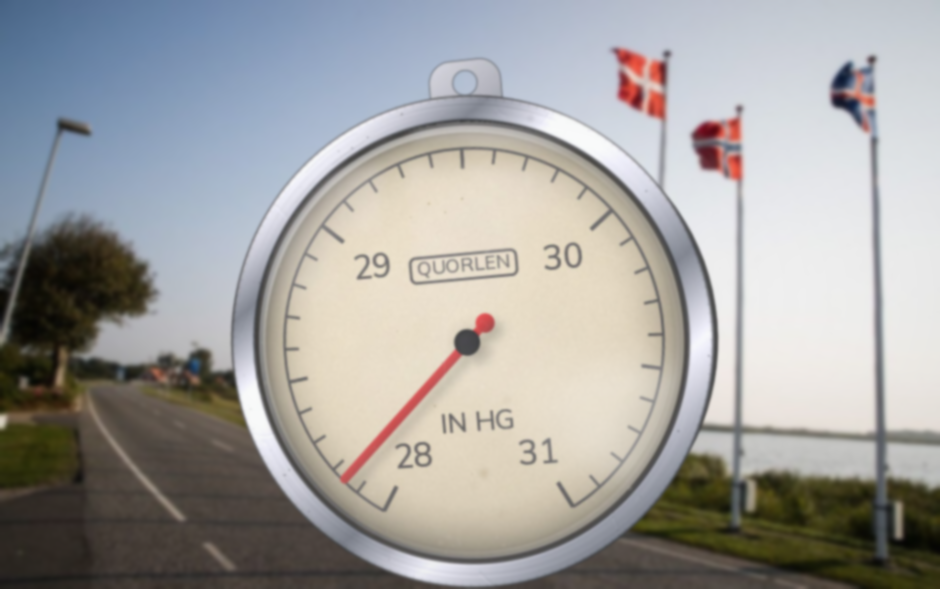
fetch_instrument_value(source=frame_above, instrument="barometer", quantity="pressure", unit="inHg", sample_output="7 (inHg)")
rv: 28.15 (inHg)
